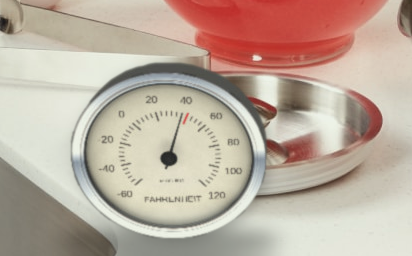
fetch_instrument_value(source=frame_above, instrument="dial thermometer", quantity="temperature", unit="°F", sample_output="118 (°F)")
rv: 40 (°F)
